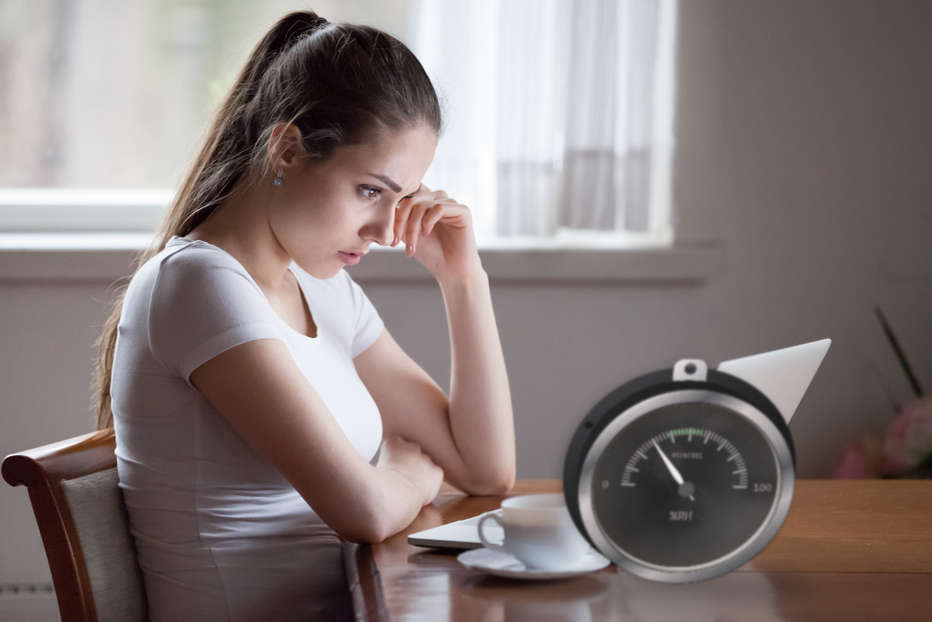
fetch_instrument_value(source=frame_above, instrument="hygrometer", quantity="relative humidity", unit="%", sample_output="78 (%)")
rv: 30 (%)
